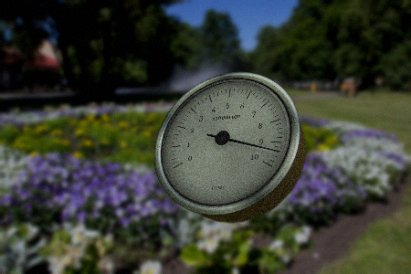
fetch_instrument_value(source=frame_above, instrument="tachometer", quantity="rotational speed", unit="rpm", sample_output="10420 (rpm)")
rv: 9400 (rpm)
